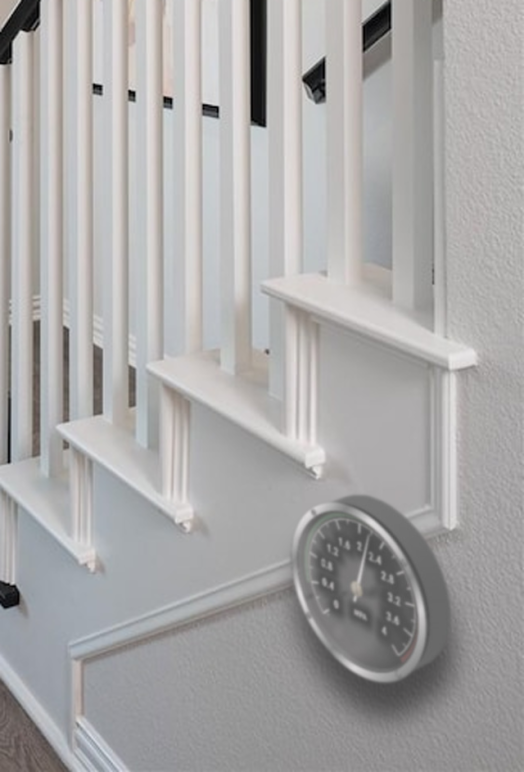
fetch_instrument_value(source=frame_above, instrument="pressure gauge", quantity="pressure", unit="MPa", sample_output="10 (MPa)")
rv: 2.2 (MPa)
